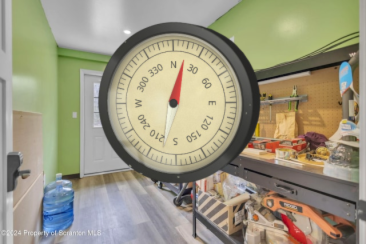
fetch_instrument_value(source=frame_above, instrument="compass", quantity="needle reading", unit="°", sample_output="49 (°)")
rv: 15 (°)
